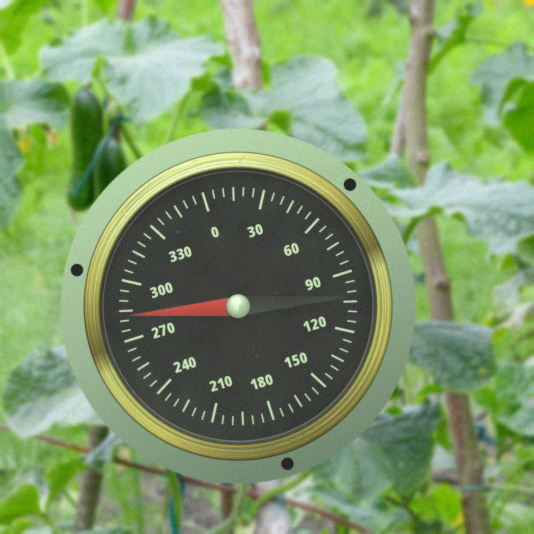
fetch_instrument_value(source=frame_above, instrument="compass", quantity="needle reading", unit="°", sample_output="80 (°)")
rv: 282.5 (°)
